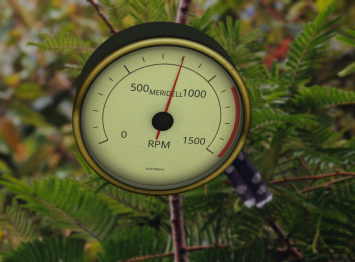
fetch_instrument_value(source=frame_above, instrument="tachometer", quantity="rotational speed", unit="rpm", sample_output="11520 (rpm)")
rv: 800 (rpm)
